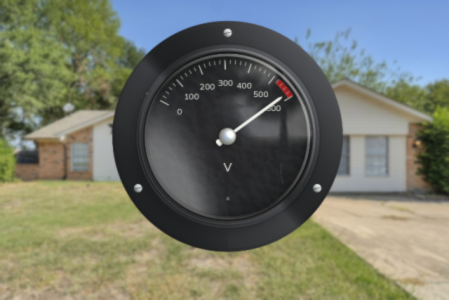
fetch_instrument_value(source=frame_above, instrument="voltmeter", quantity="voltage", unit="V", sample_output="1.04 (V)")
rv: 580 (V)
